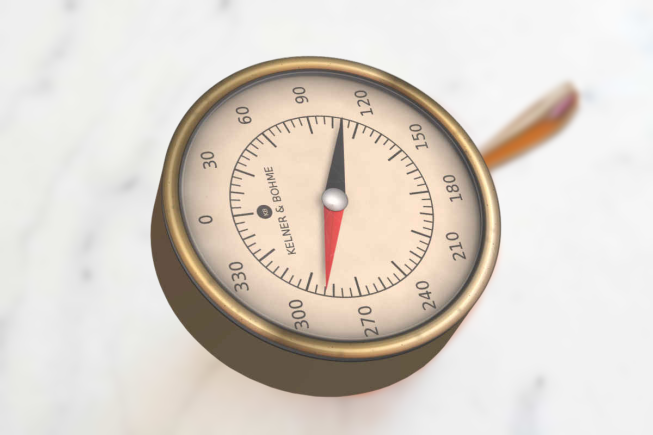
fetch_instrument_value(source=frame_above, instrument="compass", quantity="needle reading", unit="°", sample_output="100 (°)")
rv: 290 (°)
